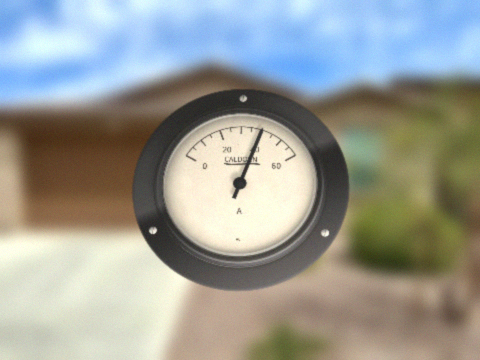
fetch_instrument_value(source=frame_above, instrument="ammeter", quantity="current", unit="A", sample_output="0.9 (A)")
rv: 40 (A)
